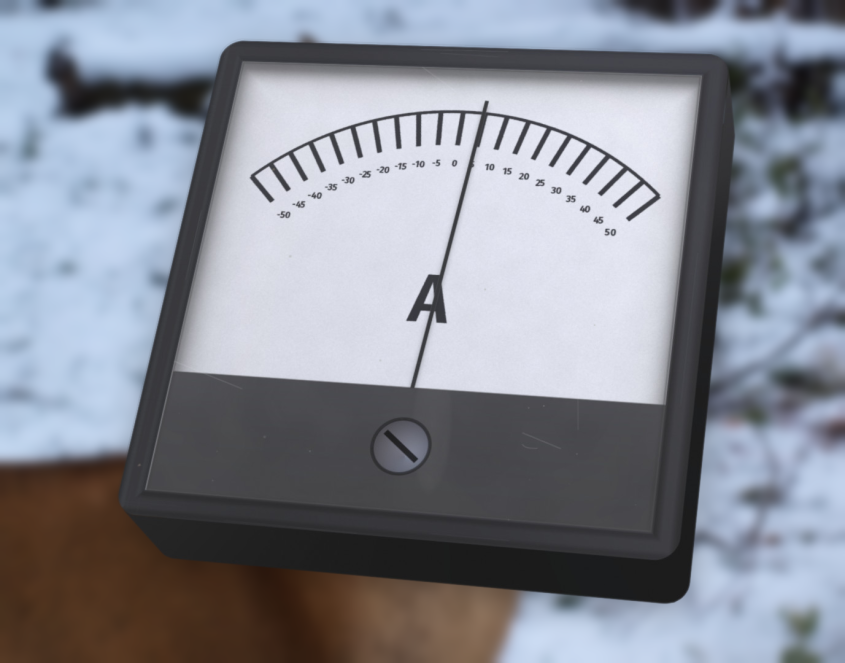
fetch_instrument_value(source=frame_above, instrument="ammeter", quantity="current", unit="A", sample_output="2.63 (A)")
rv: 5 (A)
